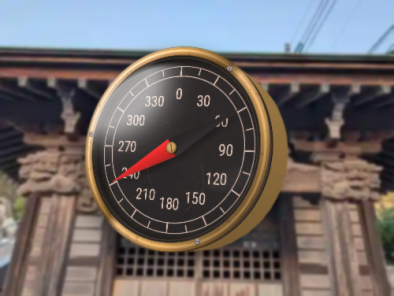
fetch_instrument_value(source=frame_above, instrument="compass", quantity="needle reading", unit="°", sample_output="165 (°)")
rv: 240 (°)
